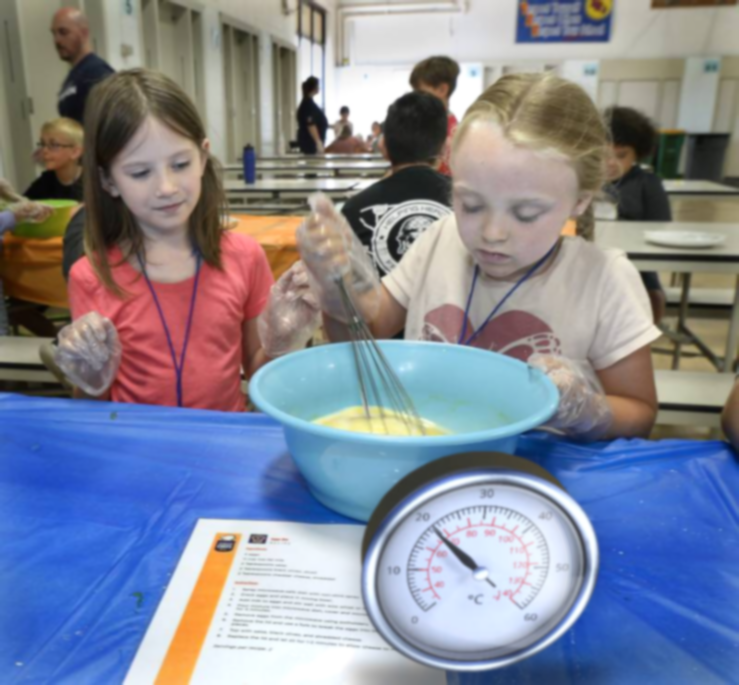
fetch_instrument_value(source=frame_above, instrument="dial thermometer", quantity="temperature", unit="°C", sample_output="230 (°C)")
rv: 20 (°C)
